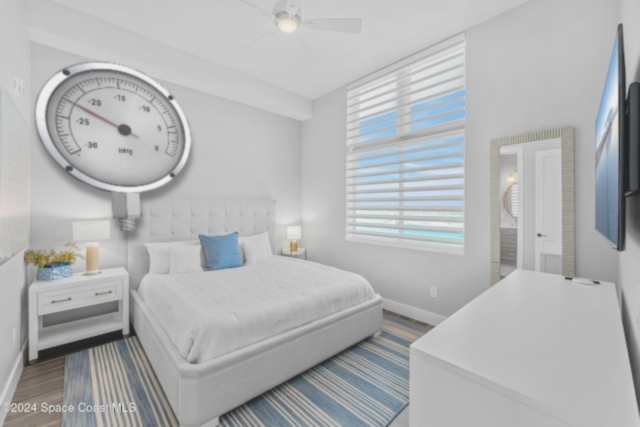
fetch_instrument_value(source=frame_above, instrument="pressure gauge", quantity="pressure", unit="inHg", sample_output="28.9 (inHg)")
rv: -22.5 (inHg)
